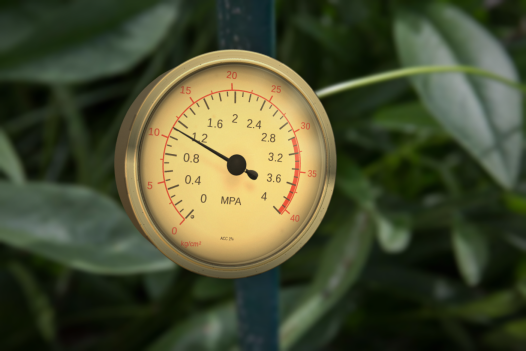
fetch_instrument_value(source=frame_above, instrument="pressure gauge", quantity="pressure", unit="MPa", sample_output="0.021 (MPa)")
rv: 1.1 (MPa)
